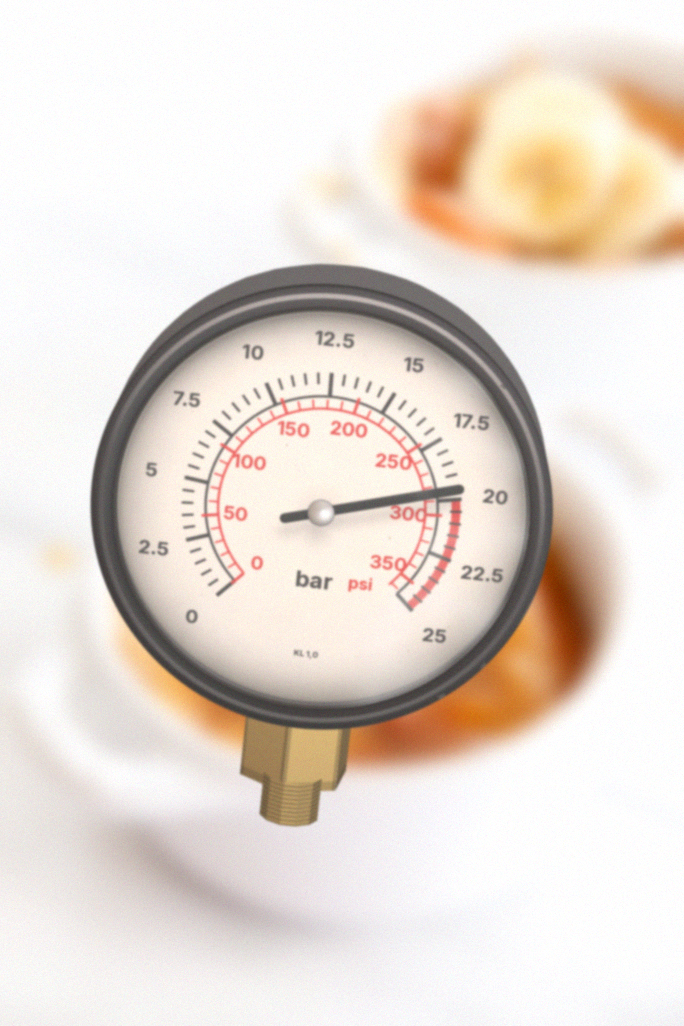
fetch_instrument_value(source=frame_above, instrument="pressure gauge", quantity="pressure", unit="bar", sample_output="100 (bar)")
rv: 19.5 (bar)
